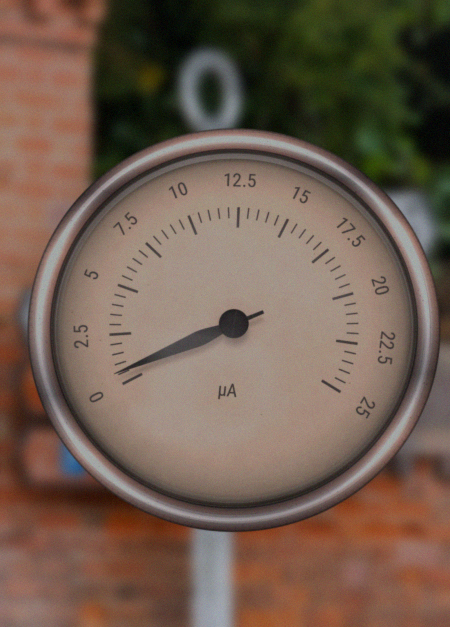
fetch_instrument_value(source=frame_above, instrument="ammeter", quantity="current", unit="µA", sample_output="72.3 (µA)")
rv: 0.5 (µA)
